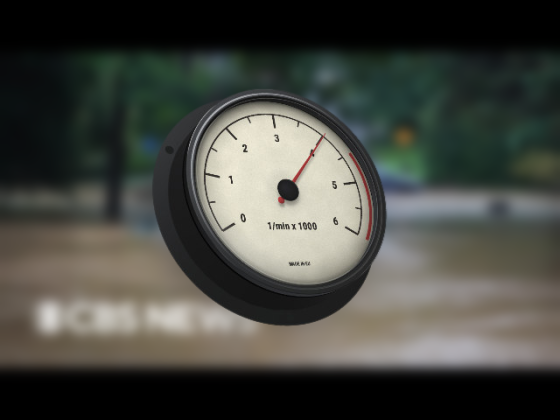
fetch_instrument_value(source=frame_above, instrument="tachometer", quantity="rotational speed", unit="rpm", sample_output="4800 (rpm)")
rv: 4000 (rpm)
